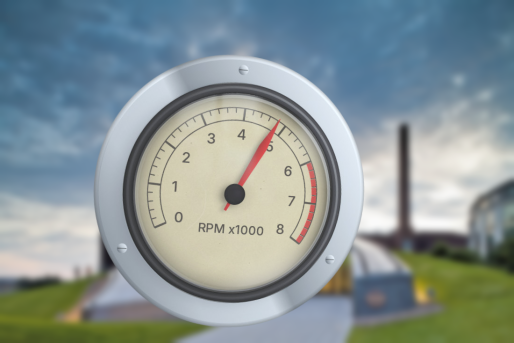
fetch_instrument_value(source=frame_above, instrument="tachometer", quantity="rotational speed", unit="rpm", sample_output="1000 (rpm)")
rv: 4800 (rpm)
